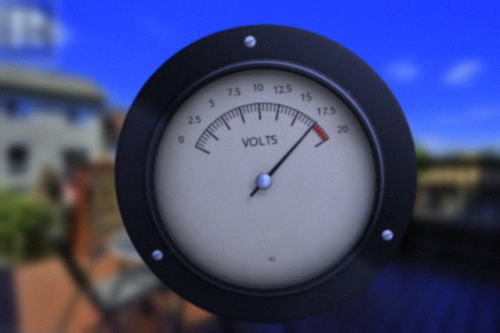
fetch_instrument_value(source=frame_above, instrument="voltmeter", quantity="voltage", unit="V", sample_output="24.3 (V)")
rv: 17.5 (V)
